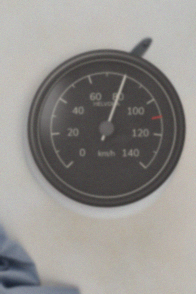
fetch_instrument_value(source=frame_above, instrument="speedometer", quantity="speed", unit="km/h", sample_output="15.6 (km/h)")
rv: 80 (km/h)
